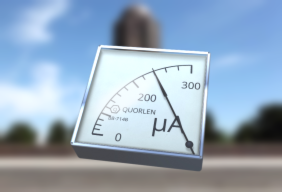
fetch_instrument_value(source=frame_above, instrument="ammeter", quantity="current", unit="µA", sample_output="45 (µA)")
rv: 240 (µA)
